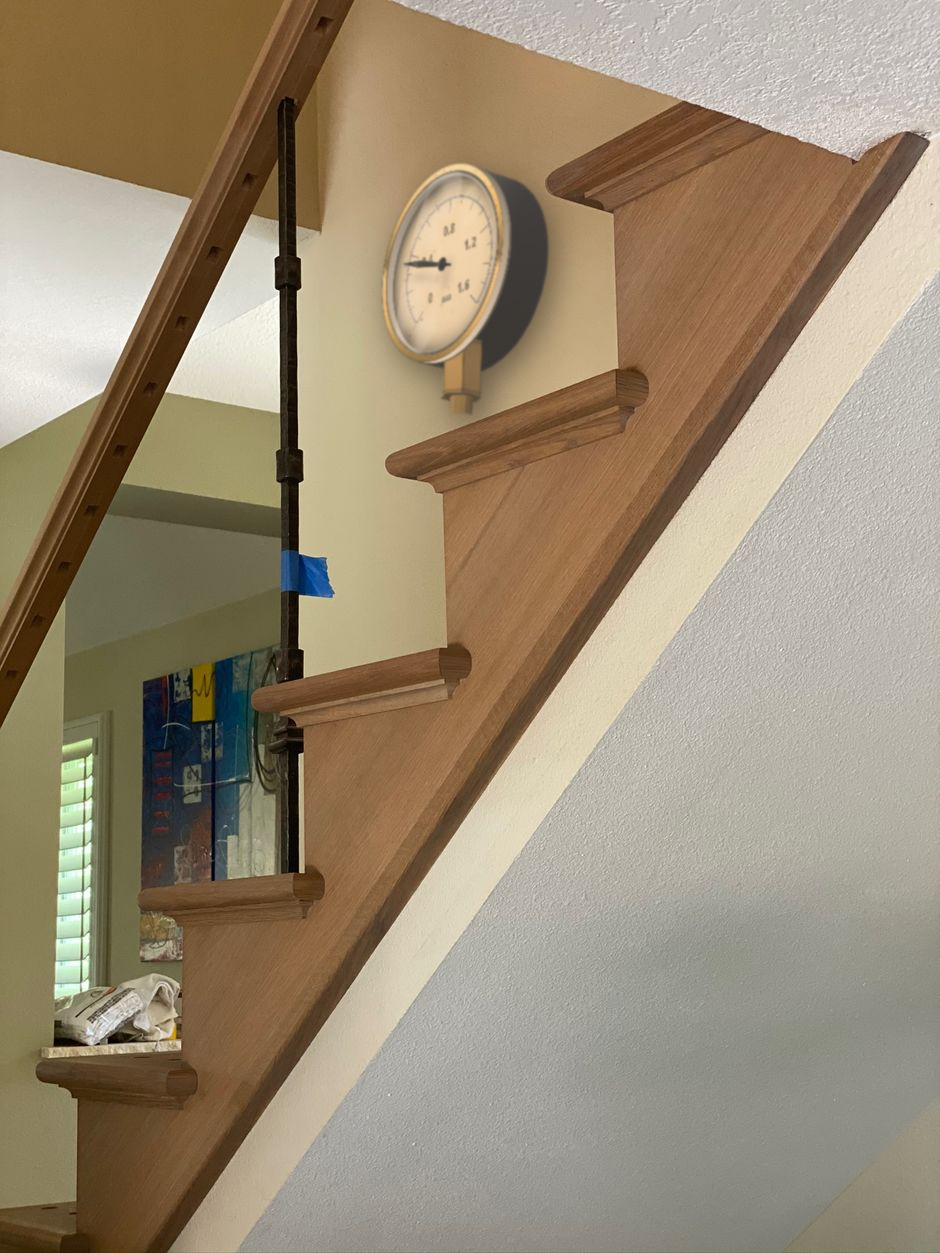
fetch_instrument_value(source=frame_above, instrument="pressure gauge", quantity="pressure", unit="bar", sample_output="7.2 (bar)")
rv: 0.35 (bar)
